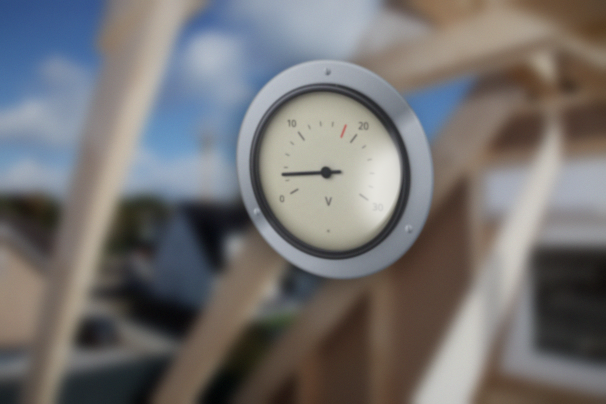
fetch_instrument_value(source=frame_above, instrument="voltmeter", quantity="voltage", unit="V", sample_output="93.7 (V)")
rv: 3 (V)
